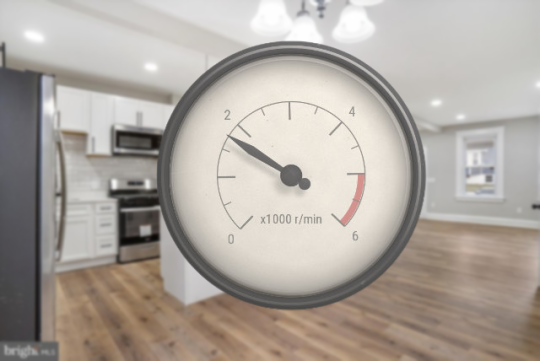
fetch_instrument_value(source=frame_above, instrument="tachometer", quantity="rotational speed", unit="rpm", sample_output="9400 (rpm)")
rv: 1750 (rpm)
